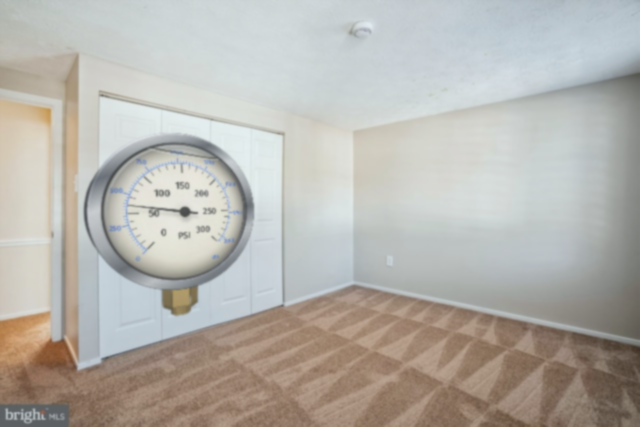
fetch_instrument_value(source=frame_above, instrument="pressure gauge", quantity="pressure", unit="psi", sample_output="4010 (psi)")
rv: 60 (psi)
